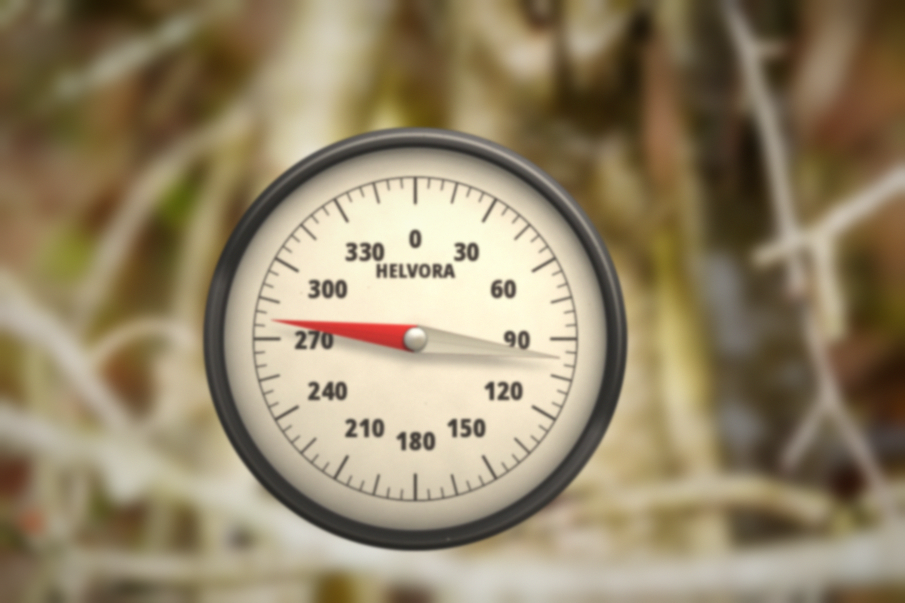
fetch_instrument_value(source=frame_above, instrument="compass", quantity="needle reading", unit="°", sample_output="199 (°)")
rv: 277.5 (°)
